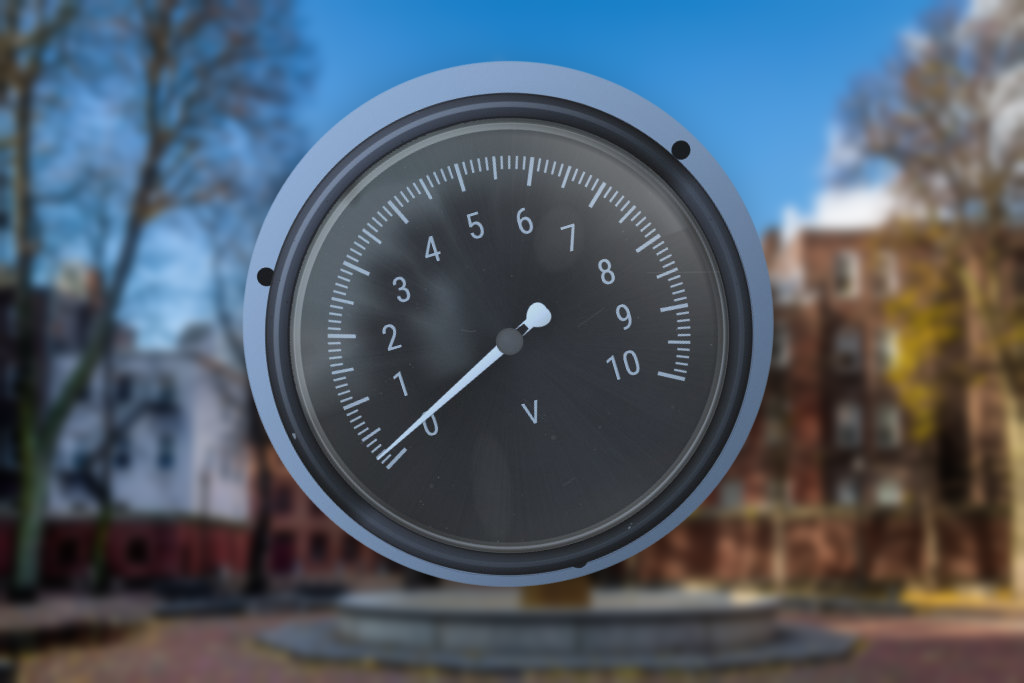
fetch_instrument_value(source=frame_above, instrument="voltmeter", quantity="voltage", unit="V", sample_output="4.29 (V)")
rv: 0.2 (V)
